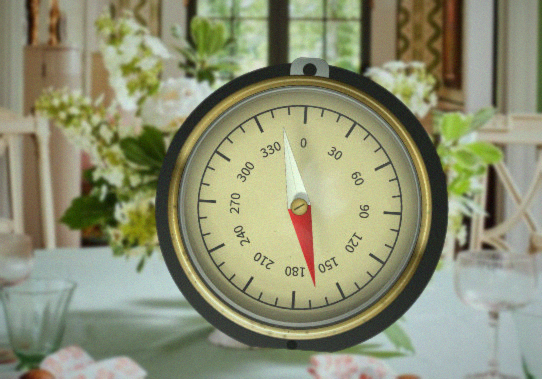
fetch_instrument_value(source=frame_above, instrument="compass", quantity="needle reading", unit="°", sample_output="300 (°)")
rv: 165 (°)
